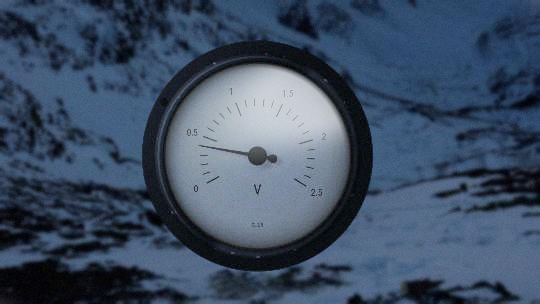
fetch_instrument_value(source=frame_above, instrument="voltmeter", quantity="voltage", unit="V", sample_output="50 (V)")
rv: 0.4 (V)
